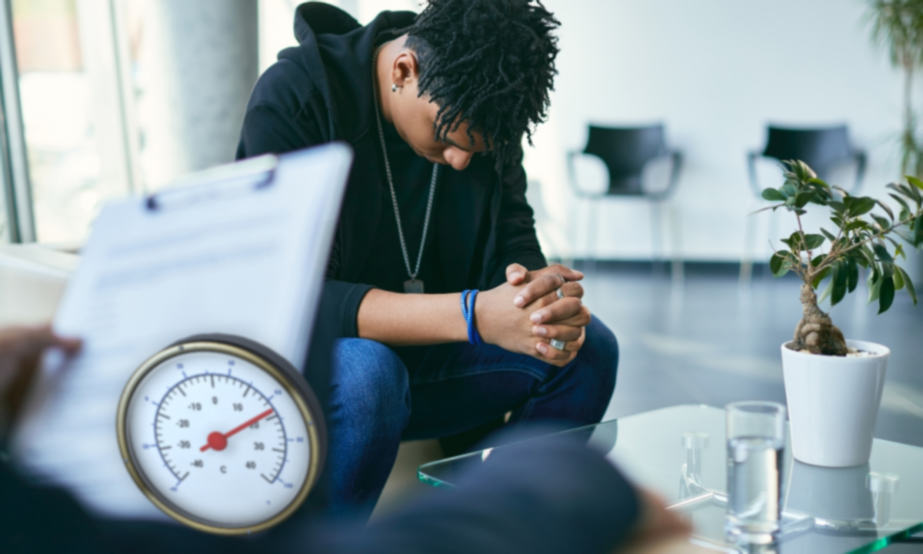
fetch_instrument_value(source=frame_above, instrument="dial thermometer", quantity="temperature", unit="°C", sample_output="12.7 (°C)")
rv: 18 (°C)
